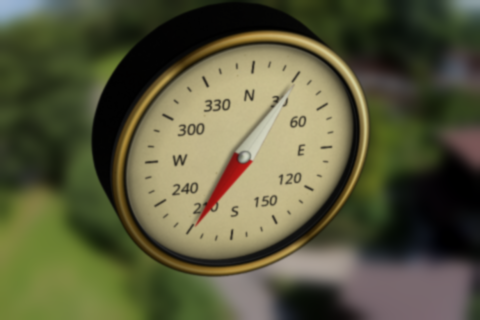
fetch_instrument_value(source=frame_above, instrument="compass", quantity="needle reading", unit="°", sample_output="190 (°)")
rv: 210 (°)
